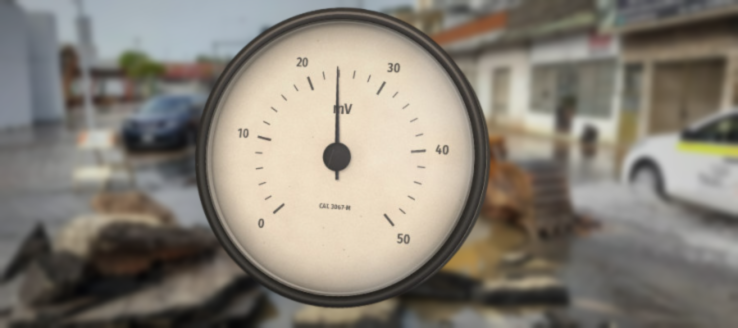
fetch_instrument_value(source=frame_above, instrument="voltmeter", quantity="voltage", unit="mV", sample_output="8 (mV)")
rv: 24 (mV)
